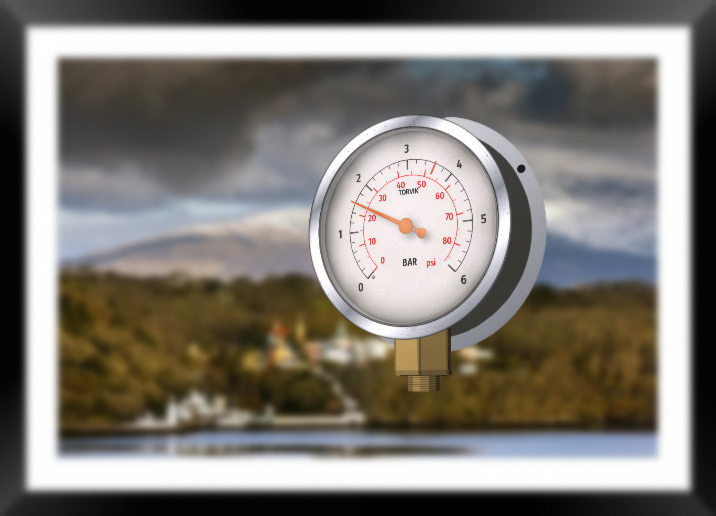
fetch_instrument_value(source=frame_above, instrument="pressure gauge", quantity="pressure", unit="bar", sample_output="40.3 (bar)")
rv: 1.6 (bar)
